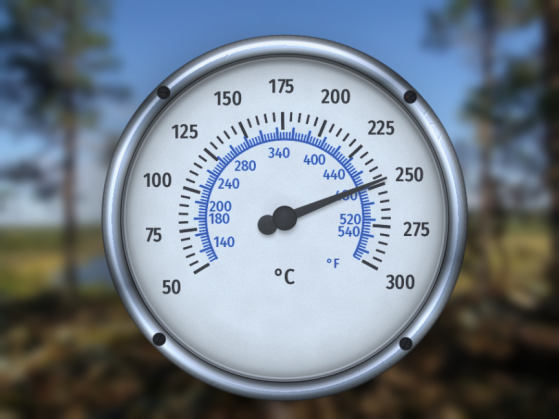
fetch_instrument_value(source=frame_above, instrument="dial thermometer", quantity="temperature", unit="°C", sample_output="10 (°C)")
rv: 247.5 (°C)
